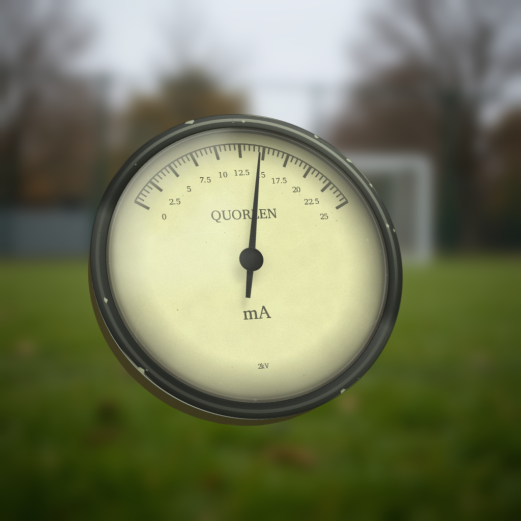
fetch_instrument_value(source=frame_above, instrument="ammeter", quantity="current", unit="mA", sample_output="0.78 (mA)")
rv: 14.5 (mA)
